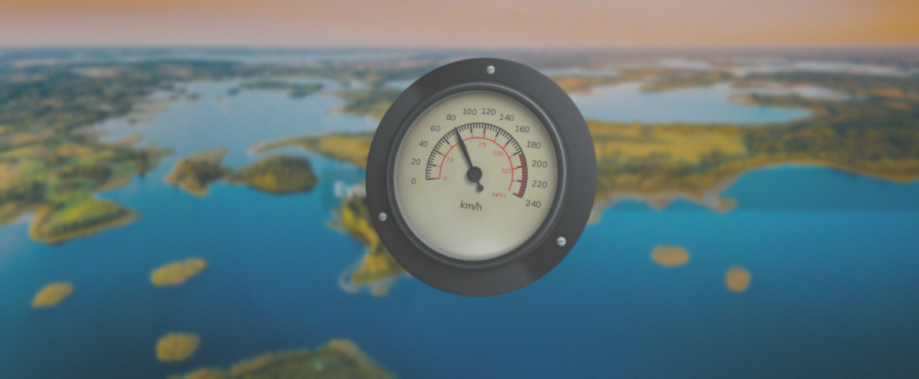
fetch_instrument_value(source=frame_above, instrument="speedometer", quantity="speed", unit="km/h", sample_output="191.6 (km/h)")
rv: 80 (km/h)
